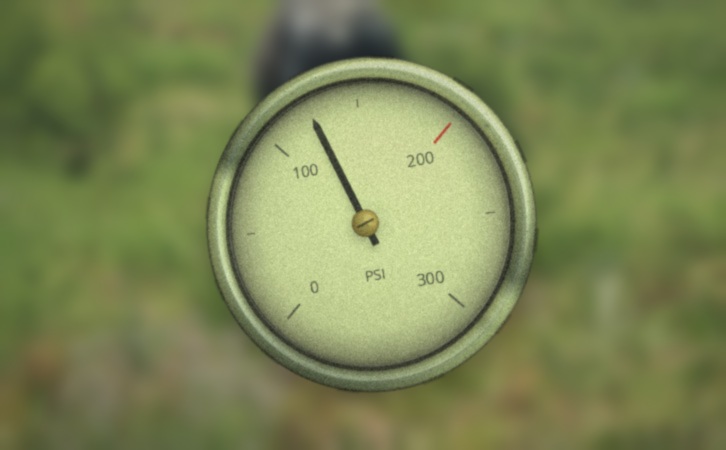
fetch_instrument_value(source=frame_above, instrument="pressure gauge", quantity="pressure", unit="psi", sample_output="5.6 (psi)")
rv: 125 (psi)
